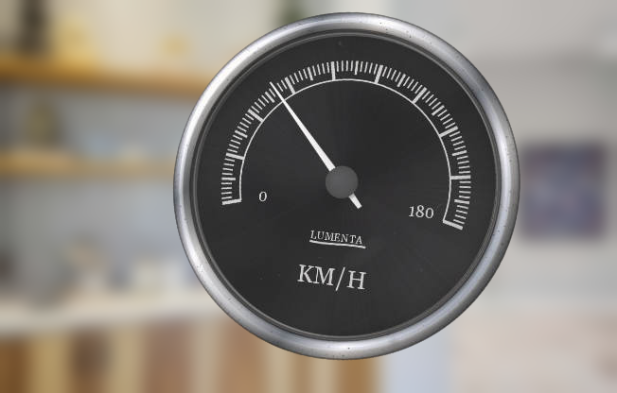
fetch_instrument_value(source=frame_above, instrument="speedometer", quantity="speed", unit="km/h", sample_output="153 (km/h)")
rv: 54 (km/h)
